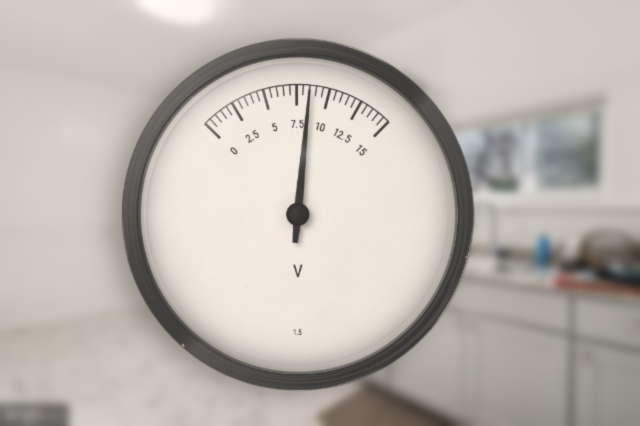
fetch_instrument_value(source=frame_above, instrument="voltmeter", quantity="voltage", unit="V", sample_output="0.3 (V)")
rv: 8.5 (V)
